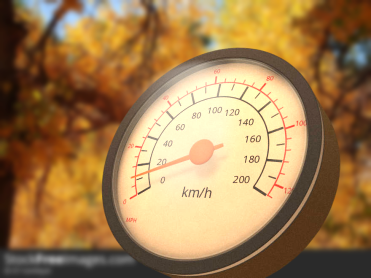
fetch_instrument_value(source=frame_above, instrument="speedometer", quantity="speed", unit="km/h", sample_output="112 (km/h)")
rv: 10 (km/h)
